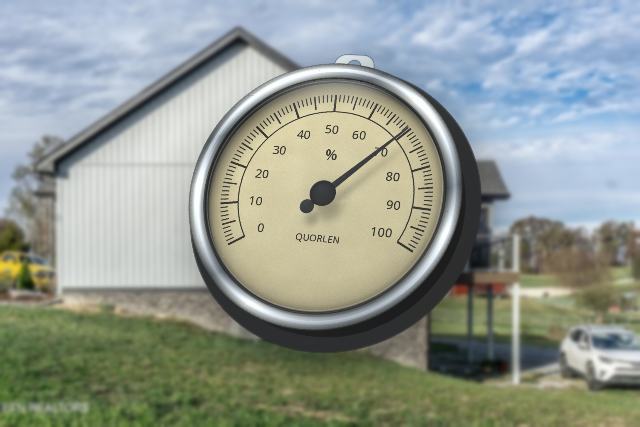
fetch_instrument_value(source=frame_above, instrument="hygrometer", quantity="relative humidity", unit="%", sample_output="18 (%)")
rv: 70 (%)
